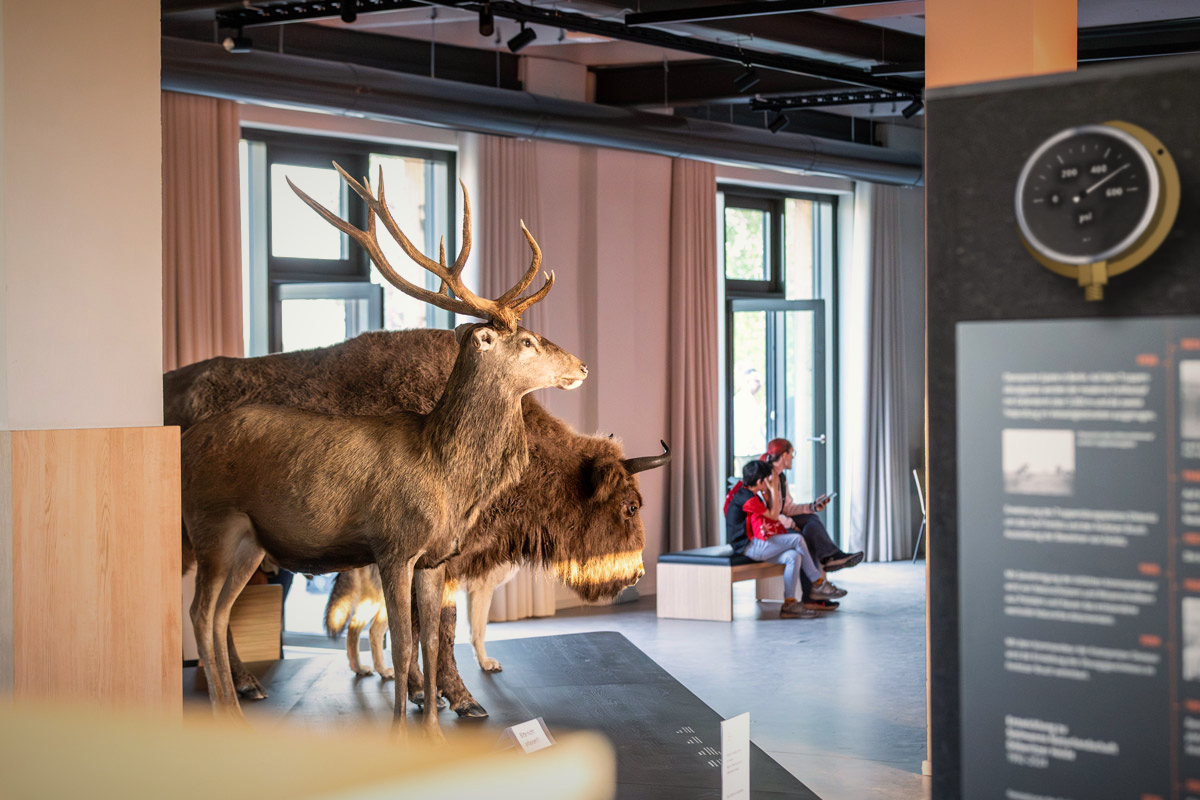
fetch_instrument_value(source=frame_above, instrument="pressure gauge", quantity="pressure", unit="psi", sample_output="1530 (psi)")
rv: 500 (psi)
